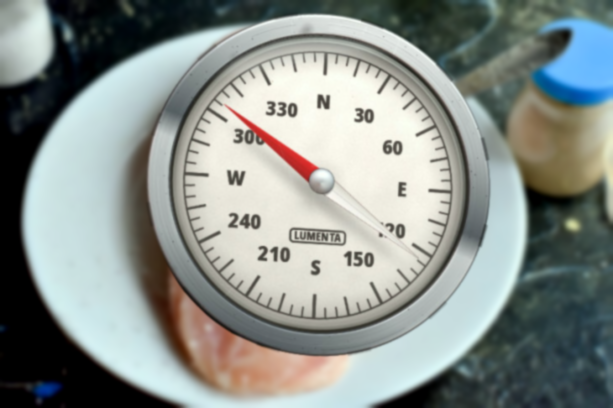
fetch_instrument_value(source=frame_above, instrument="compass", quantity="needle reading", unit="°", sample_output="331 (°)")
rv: 305 (°)
